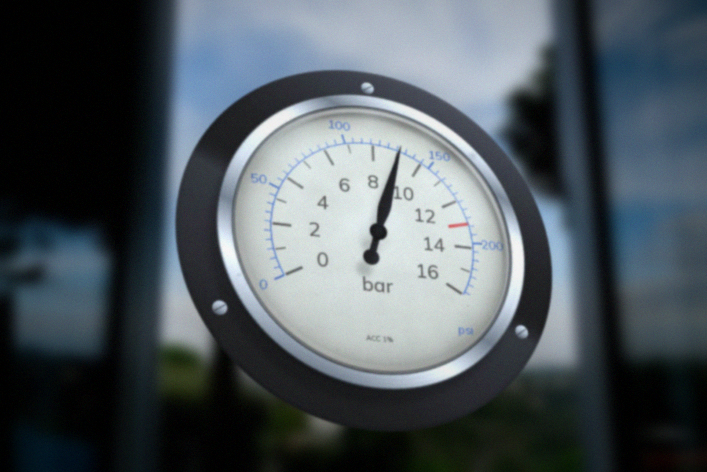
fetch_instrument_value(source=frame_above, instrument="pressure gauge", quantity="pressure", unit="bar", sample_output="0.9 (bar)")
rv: 9 (bar)
